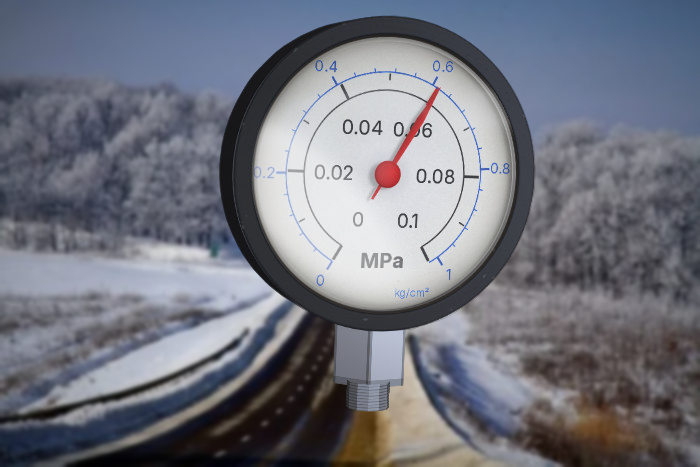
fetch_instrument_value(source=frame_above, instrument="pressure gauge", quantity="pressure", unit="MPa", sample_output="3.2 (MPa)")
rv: 0.06 (MPa)
